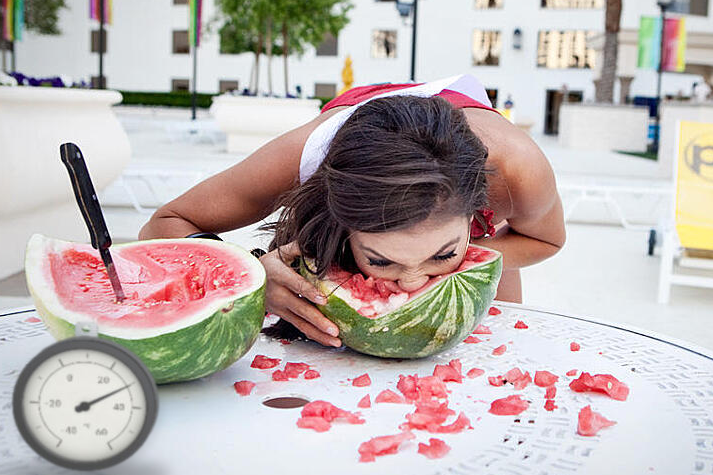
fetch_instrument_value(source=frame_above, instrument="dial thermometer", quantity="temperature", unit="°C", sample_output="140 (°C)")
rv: 30 (°C)
